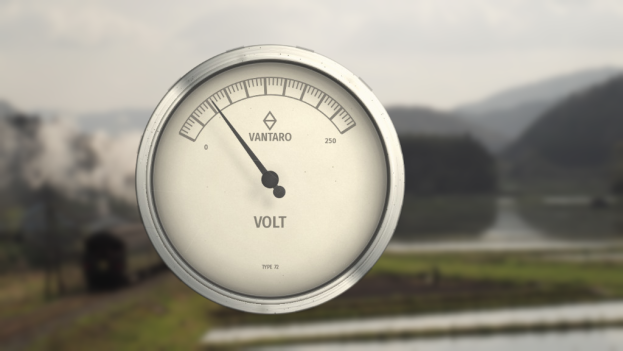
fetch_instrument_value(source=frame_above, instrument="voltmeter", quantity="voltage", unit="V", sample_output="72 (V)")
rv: 55 (V)
